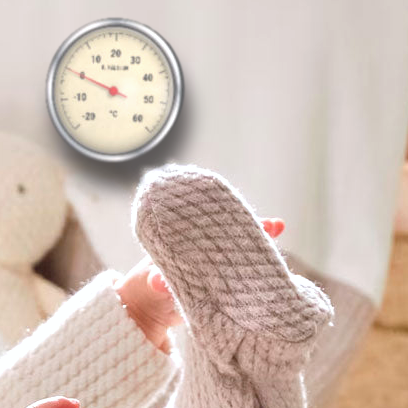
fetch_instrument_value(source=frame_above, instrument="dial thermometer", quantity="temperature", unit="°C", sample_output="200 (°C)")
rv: 0 (°C)
